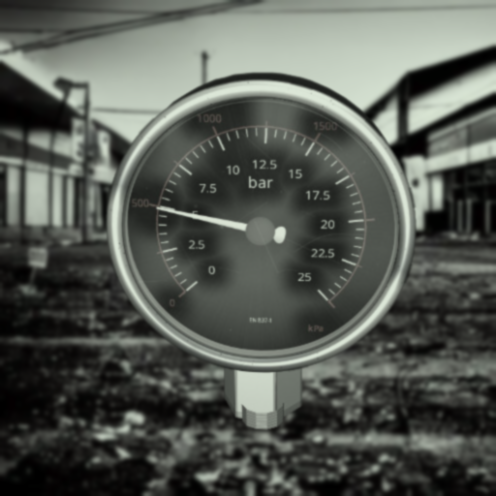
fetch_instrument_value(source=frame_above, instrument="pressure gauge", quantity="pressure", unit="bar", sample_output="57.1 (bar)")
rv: 5 (bar)
